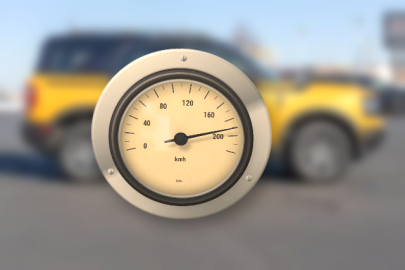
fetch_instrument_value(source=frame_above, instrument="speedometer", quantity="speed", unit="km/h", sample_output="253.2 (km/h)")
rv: 190 (km/h)
